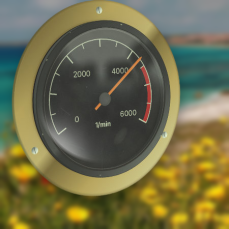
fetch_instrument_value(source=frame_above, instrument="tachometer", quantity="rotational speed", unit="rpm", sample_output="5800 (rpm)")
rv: 4250 (rpm)
